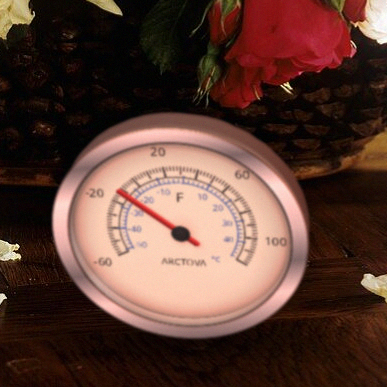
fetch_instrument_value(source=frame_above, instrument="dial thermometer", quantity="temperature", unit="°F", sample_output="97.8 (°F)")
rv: -10 (°F)
